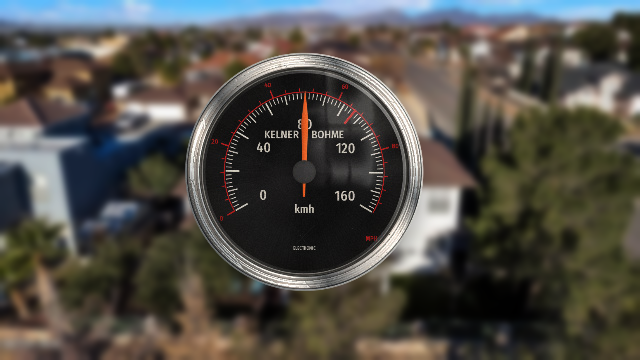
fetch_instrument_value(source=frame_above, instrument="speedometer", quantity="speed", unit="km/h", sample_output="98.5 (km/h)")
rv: 80 (km/h)
